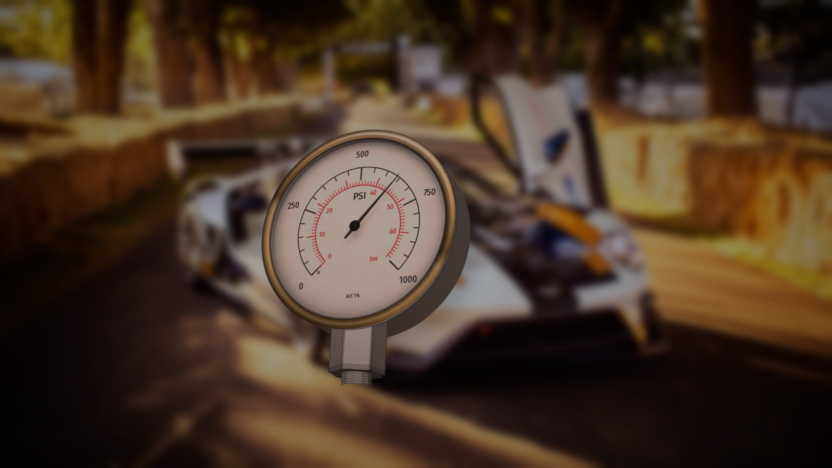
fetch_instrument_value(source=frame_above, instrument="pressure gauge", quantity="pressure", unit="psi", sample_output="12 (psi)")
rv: 650 (psi)
